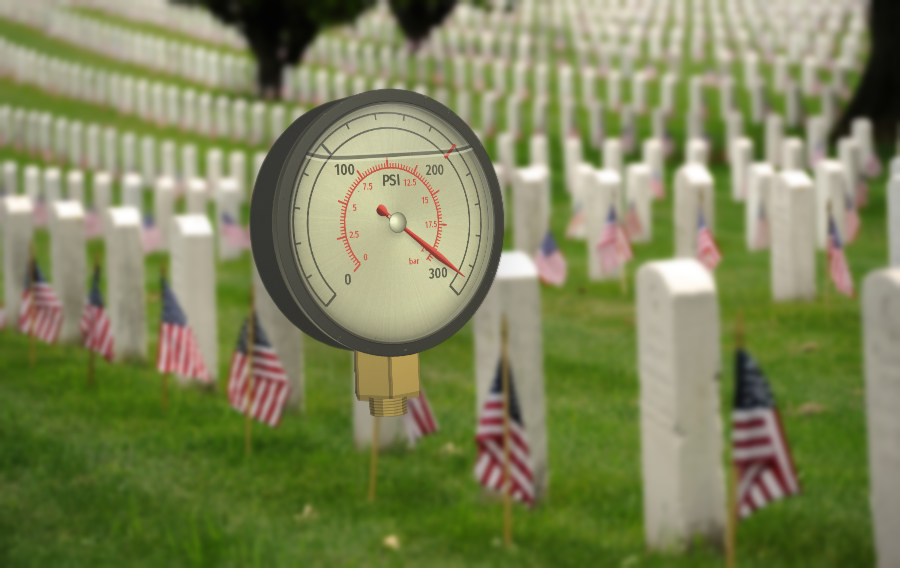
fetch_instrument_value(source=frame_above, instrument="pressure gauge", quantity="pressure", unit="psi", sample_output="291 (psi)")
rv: 290 (psi)
